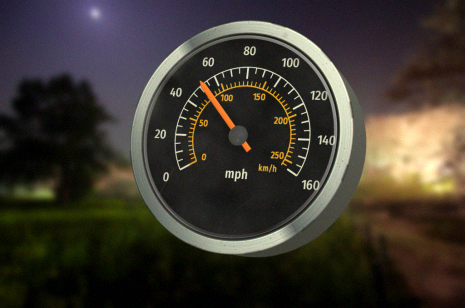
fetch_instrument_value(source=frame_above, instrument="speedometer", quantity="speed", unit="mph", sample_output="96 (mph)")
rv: 52.5 (mph)
